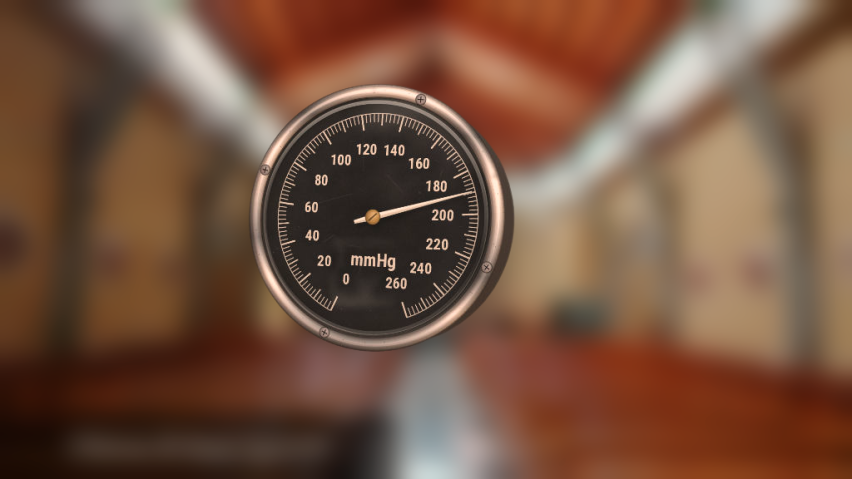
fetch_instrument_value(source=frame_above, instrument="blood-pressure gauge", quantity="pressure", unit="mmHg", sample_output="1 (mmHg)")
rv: 190 (mmHg)
